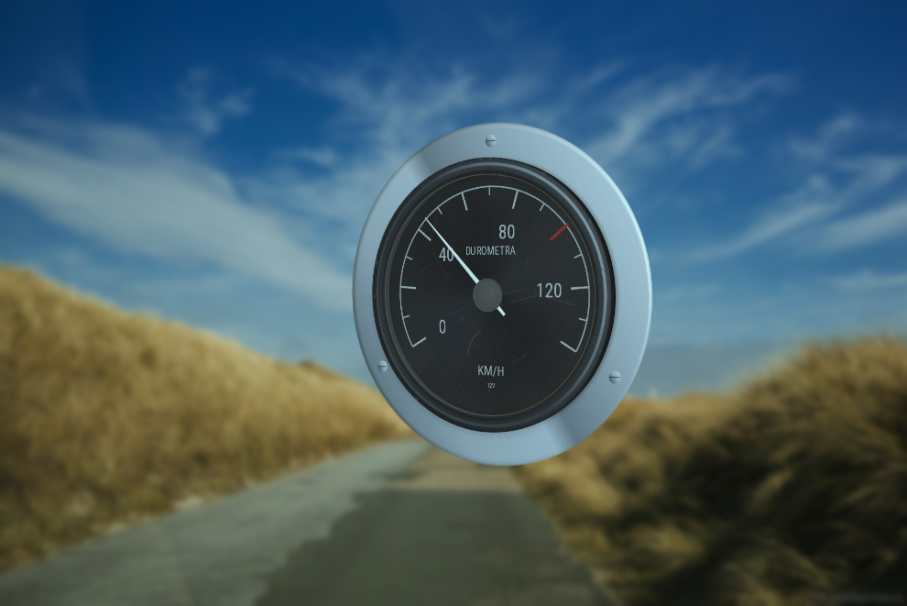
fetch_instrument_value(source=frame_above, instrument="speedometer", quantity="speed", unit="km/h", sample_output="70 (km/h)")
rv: 45 (km/h)
